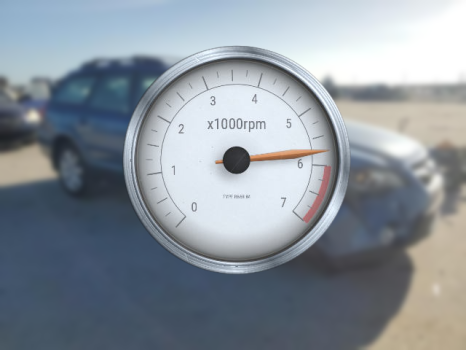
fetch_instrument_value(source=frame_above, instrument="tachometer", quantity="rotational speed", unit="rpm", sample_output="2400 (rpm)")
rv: 5750 (rpm)
